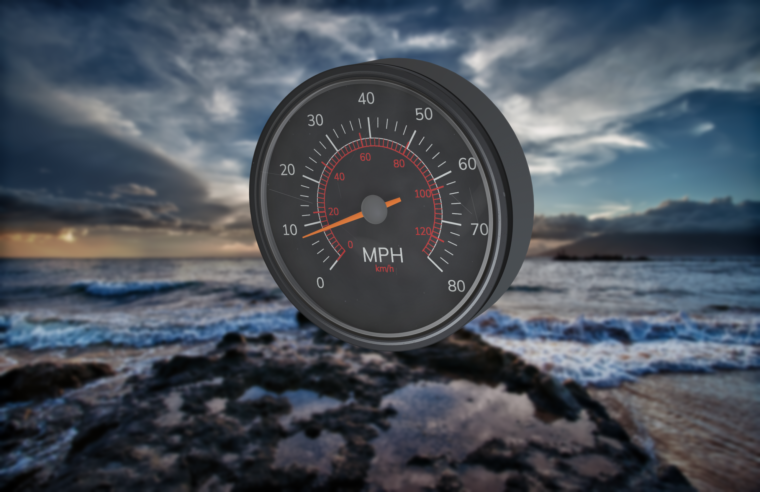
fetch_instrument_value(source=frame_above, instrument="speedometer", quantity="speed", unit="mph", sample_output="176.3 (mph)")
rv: 8 (mph)
